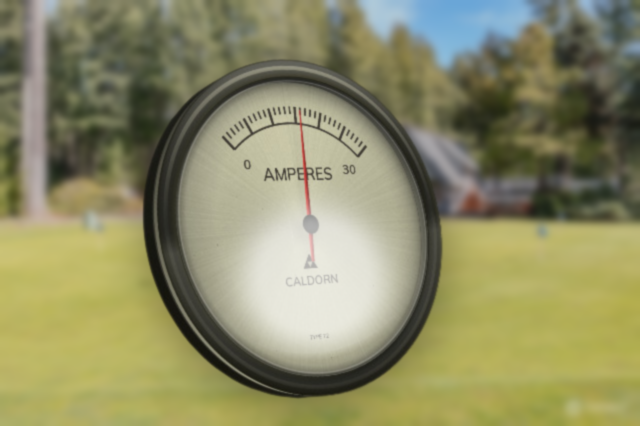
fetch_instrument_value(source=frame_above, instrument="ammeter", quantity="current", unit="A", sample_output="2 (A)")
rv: 15 (A)
